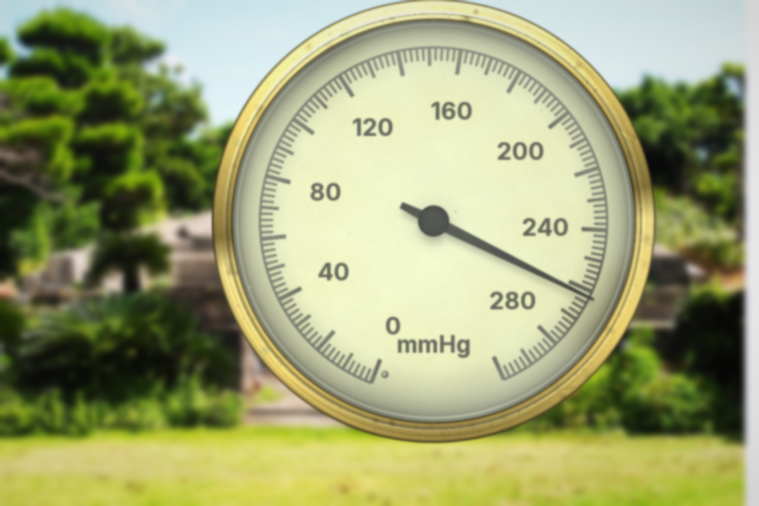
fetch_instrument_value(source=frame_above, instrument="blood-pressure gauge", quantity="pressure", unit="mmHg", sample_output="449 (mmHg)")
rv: 262 (mmHg)
